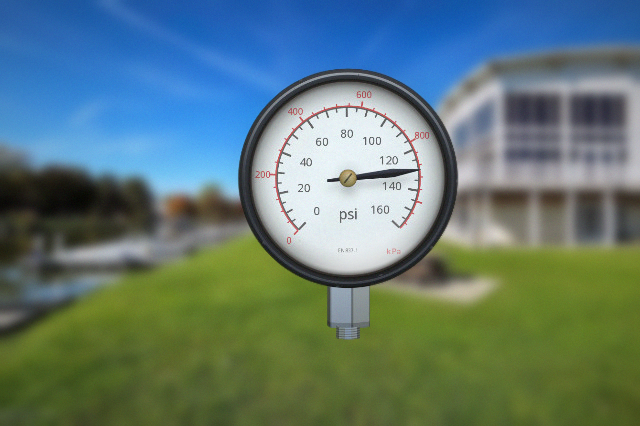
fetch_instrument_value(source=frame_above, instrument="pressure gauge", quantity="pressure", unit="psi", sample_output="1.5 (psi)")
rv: 130 (psi)
